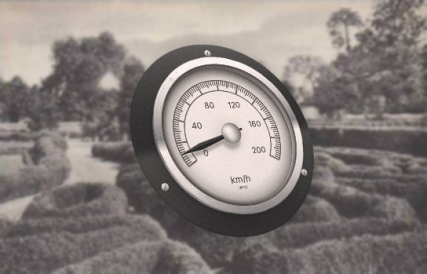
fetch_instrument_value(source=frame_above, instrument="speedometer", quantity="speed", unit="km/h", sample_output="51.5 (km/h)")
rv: 10 (km/h)
